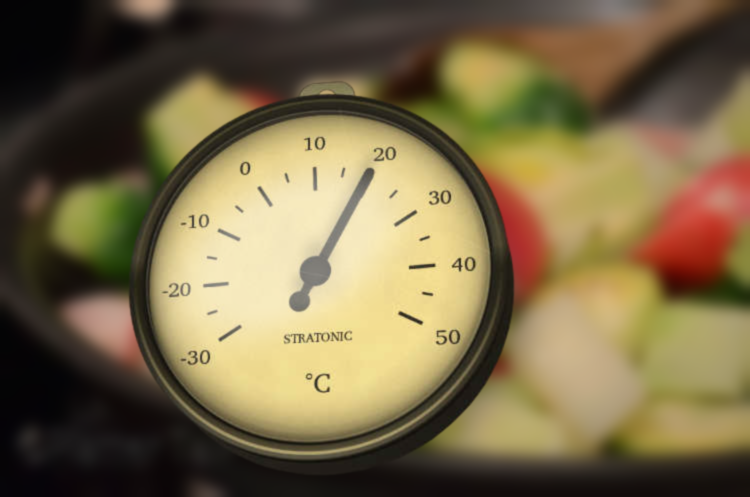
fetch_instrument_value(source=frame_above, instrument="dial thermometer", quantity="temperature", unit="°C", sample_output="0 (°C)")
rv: 20 (°C)
